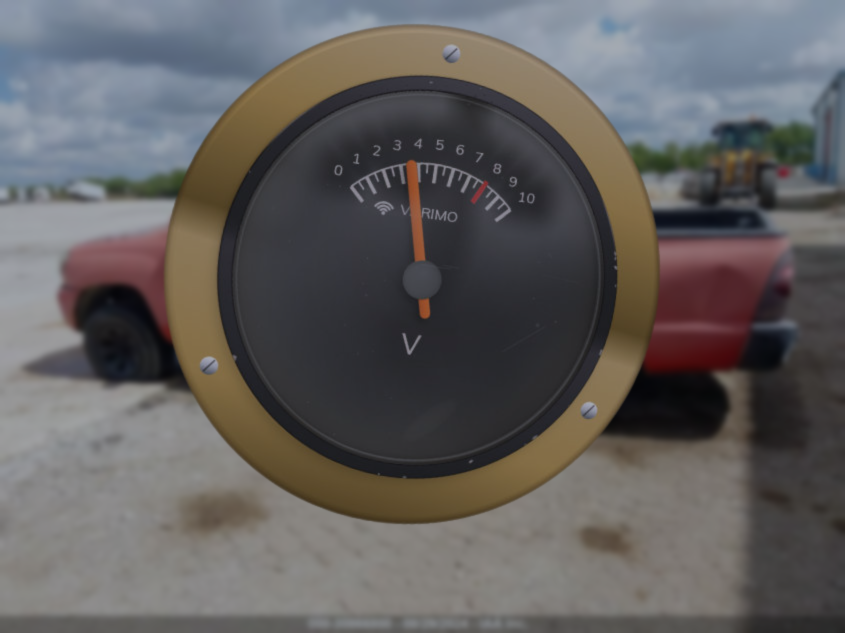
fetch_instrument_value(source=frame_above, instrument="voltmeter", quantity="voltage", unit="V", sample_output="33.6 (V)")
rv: 3.5 (V)
